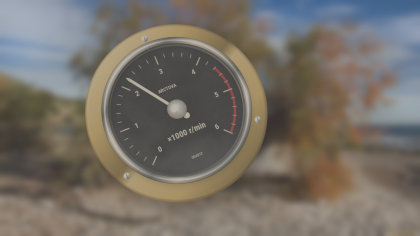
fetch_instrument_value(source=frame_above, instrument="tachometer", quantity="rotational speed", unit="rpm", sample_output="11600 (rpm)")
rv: 2200 (rpm)
